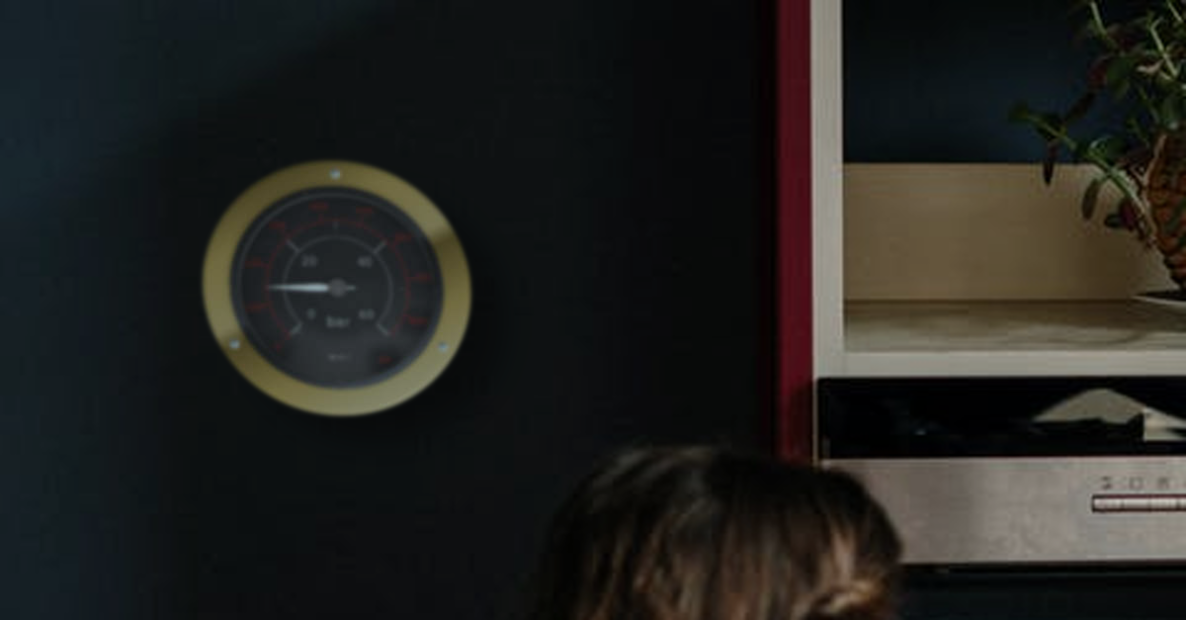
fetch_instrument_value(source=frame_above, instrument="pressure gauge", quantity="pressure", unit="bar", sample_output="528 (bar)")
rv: 10 (bar)
